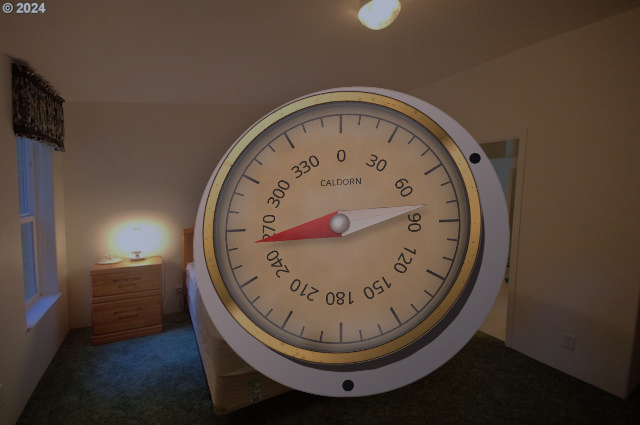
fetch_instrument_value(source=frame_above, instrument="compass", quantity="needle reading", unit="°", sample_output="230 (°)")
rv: 260 (°)
